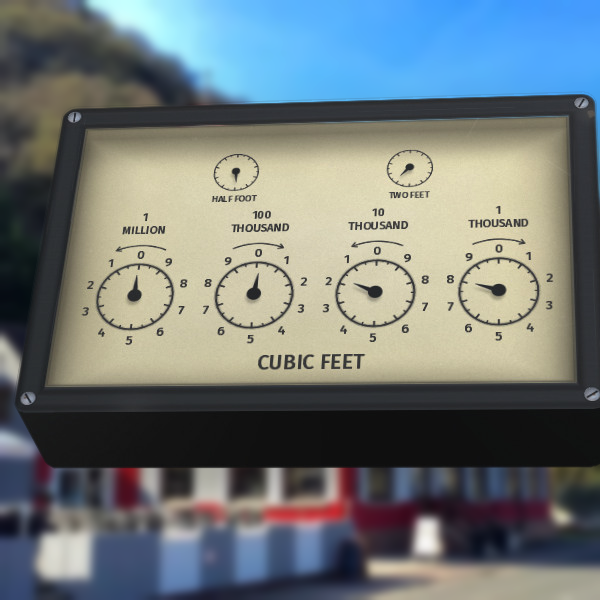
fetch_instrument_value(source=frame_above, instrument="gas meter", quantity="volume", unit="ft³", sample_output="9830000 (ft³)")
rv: 1800 (ft³)
